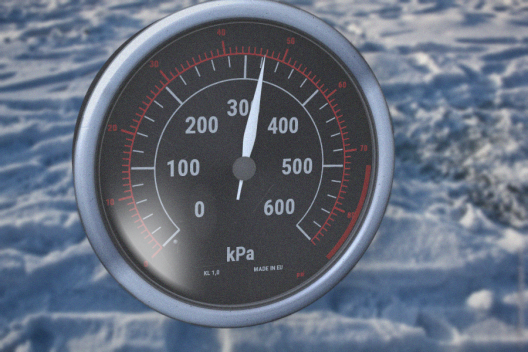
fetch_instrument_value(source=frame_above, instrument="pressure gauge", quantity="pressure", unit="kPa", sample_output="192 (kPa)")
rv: 320 (kPa)
